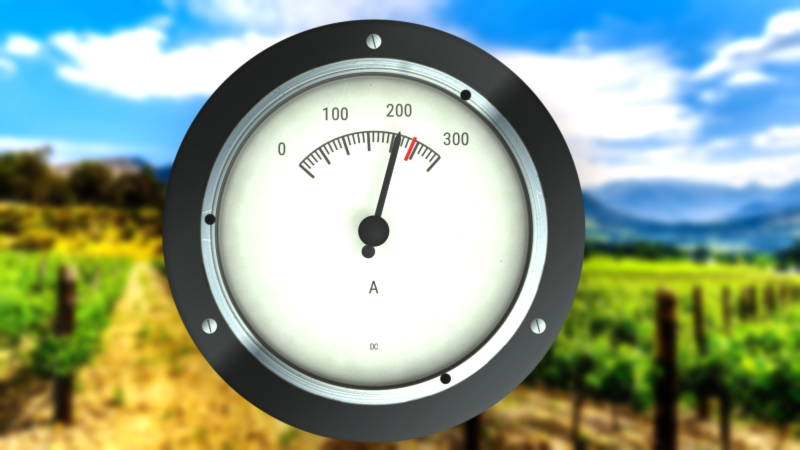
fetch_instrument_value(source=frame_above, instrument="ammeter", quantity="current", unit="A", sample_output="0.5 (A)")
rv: 210 (A)
